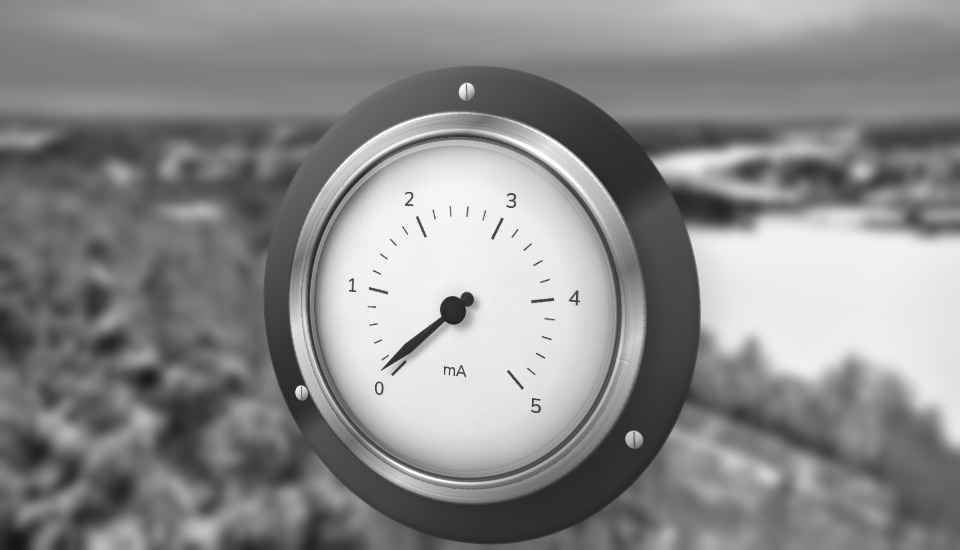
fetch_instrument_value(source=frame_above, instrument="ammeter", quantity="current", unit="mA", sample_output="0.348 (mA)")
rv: 0.1 (mA)
